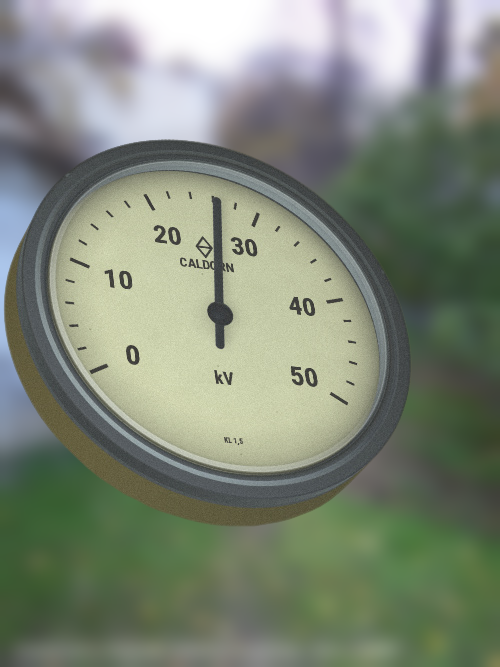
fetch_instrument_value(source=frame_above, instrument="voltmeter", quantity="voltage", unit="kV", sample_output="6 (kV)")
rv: 26 (kV)
